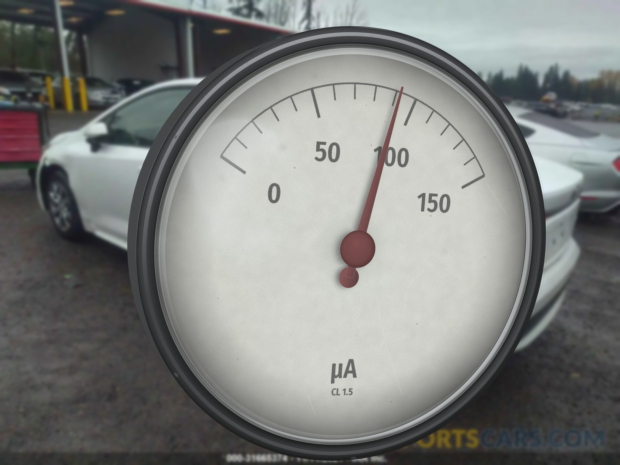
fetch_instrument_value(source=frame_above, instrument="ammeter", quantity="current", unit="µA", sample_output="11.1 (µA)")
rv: 90 (µA)
